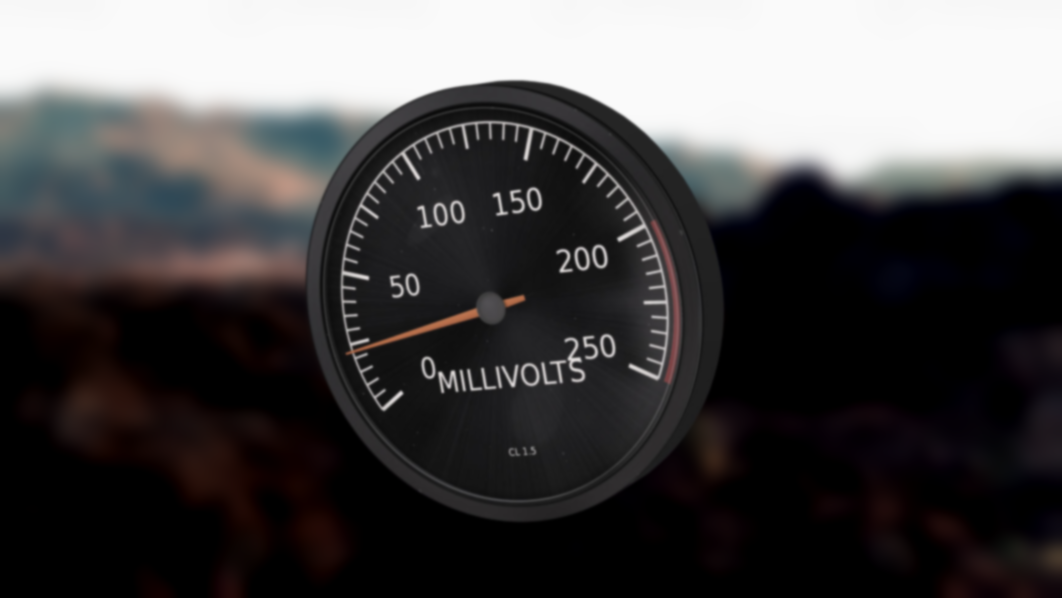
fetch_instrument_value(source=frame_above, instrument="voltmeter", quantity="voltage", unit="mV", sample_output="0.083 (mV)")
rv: 22.5 (mV)
